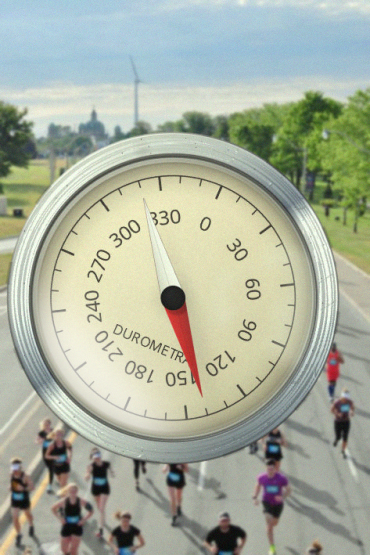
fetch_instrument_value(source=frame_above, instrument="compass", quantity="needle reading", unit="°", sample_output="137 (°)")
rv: 140 (°)
